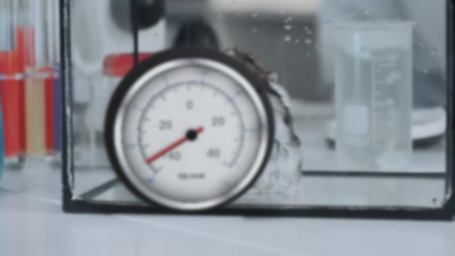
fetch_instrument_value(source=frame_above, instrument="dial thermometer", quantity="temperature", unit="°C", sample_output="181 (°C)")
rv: -35 (°C)
